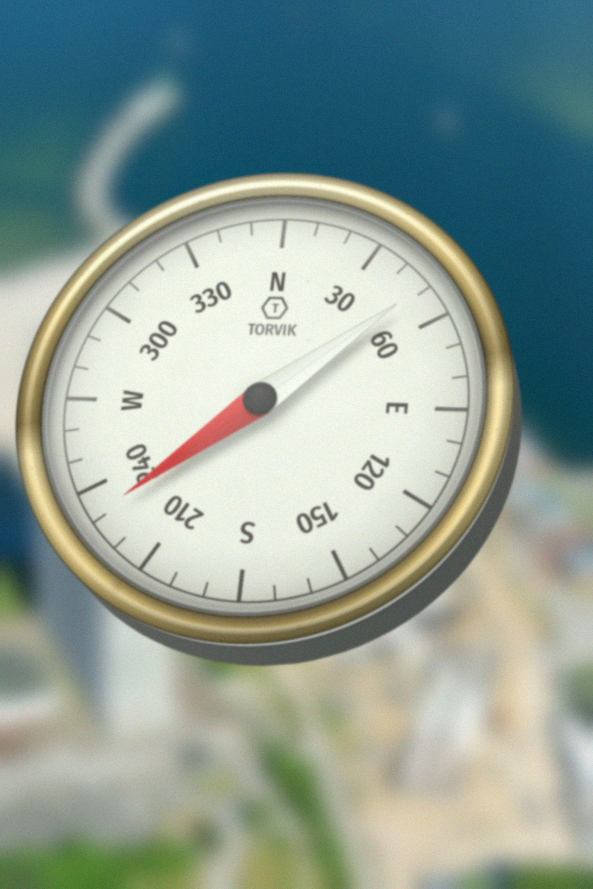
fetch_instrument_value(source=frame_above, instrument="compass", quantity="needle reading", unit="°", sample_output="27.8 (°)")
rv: 230 (°)
